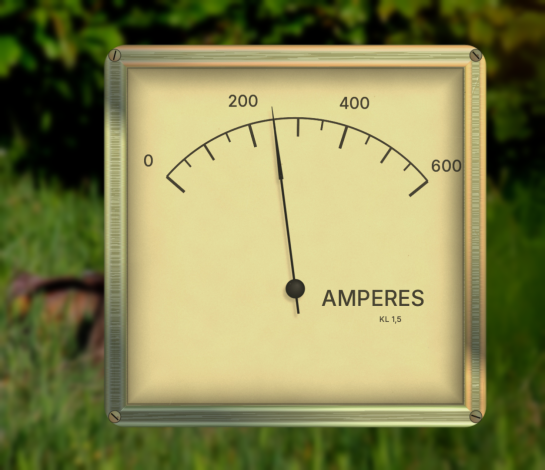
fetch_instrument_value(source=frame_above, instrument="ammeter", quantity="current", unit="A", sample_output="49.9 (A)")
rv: 250 (A)
